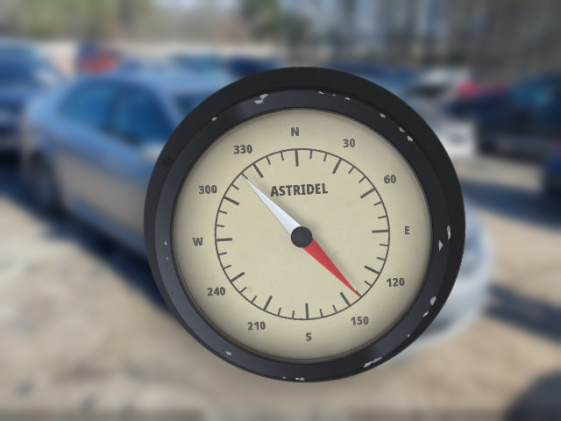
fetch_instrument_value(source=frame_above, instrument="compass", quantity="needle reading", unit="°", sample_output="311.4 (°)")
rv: 140 (°)
